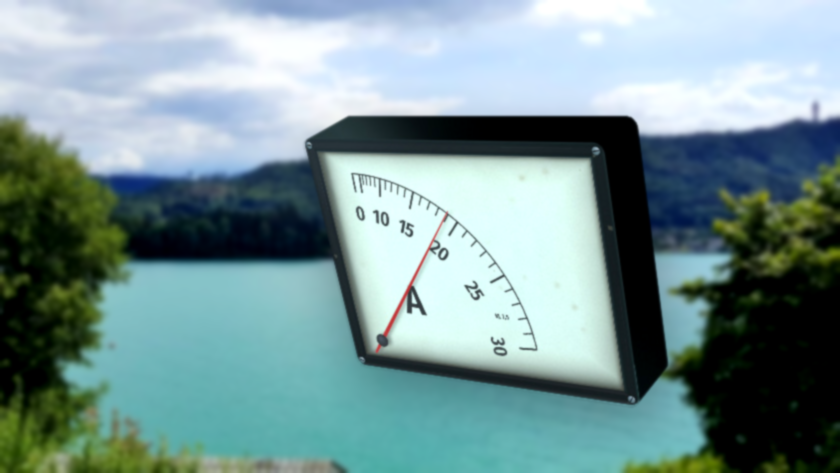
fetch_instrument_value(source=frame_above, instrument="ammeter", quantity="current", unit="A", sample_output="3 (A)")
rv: 19 (A)
